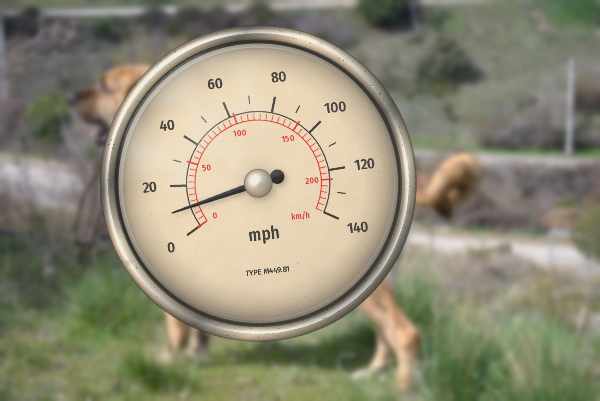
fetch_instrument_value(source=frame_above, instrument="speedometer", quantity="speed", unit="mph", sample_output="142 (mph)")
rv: 10 (mph)
